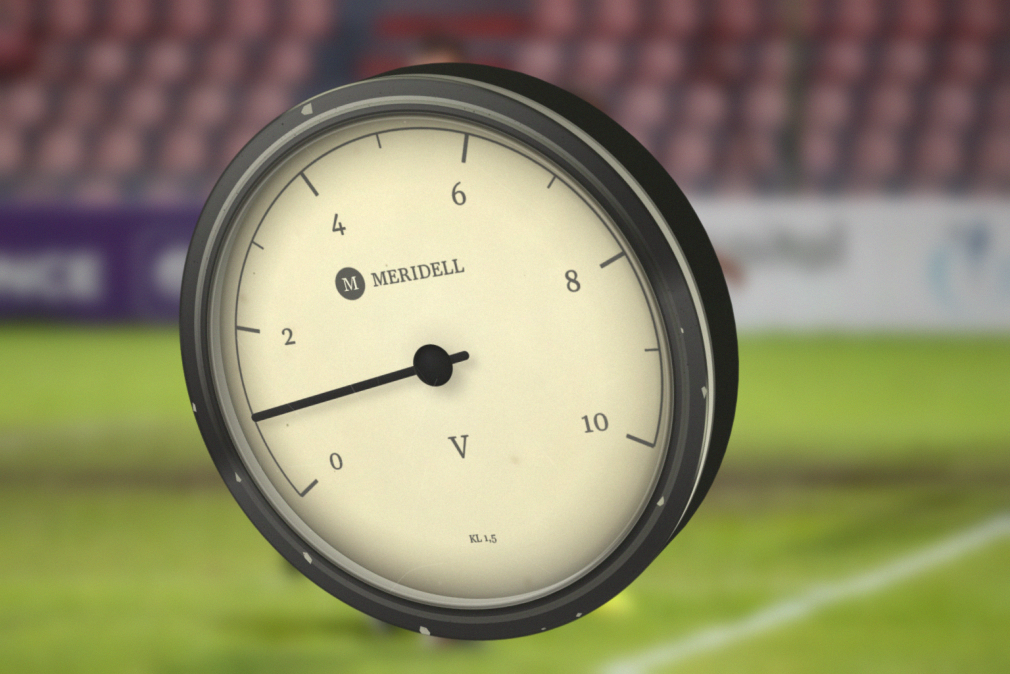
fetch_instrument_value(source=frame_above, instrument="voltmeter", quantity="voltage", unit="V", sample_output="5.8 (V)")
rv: 1 (V)
